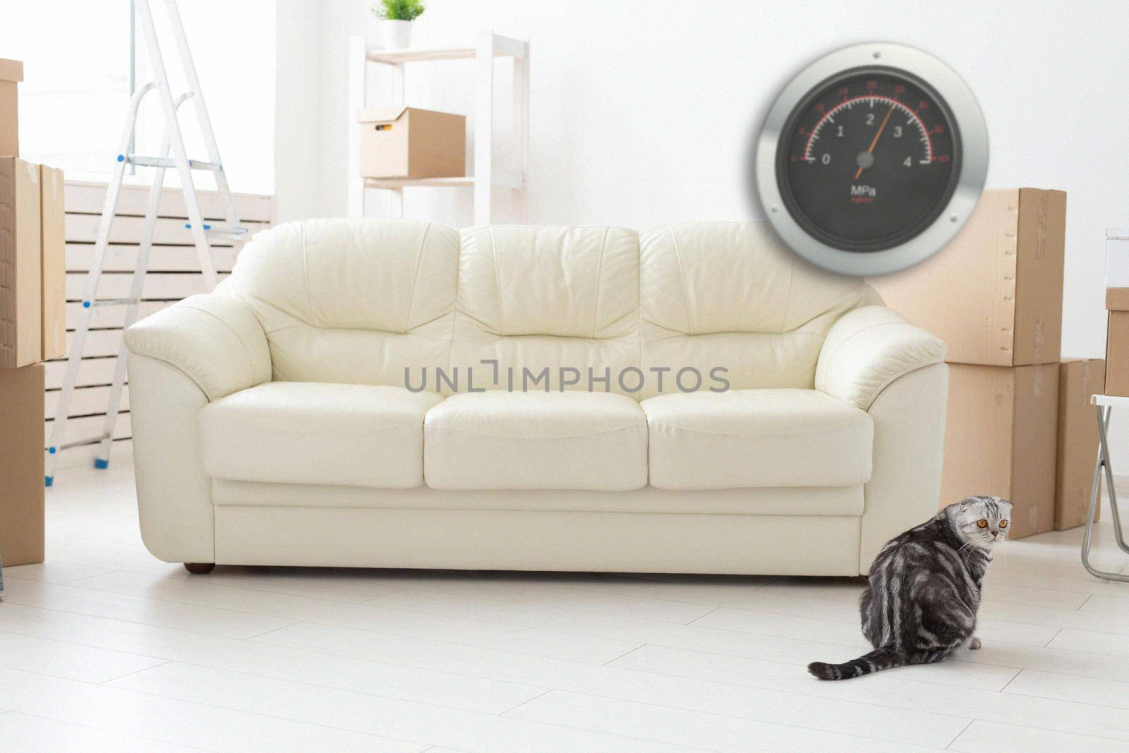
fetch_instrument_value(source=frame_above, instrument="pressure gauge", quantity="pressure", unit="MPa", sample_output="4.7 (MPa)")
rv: 2.5 (MPa)
